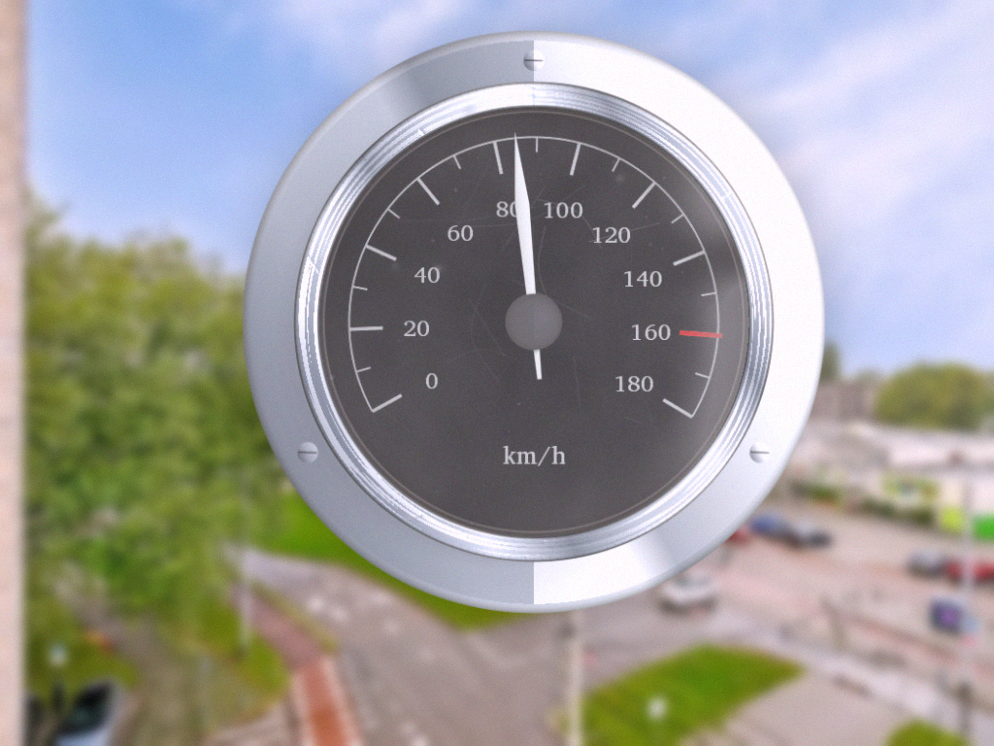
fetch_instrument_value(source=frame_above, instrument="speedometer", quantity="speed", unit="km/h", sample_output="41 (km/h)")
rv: 85 (km/h)
